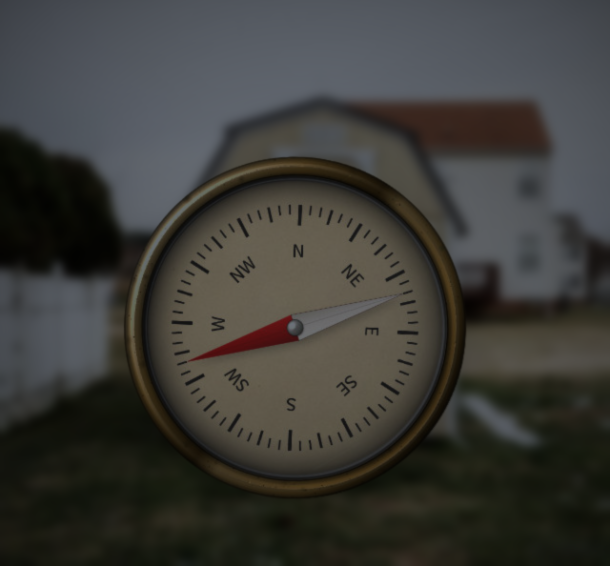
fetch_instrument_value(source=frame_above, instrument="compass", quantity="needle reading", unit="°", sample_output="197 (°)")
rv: 250 (°)
